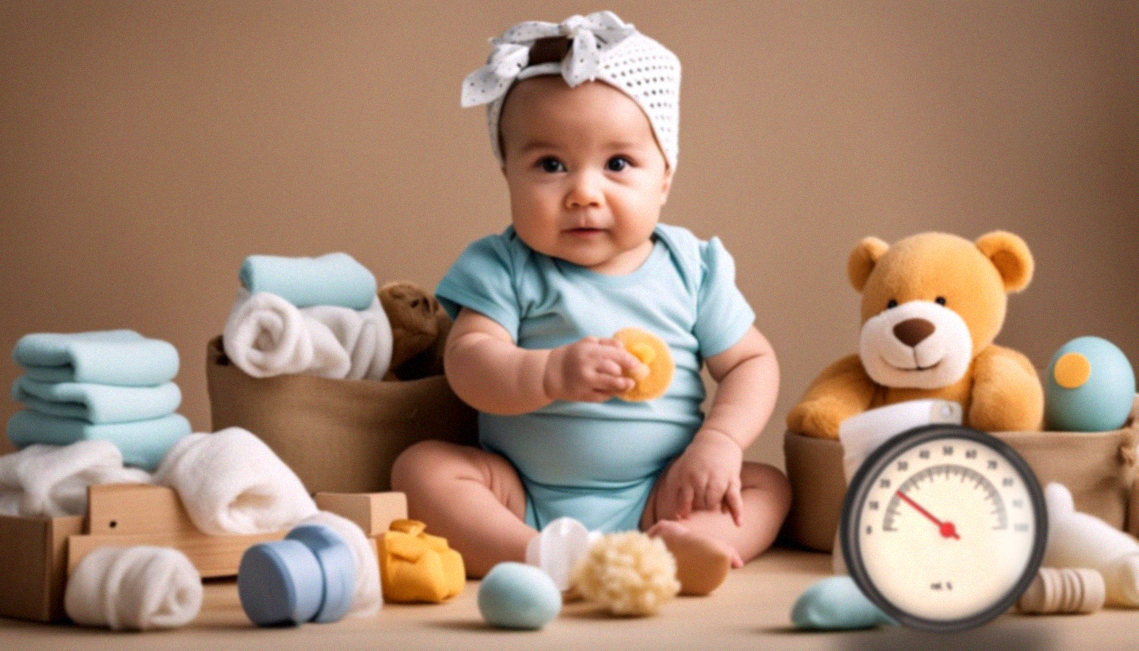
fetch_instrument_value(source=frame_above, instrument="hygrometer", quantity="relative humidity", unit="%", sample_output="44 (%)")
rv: 20 (%)
